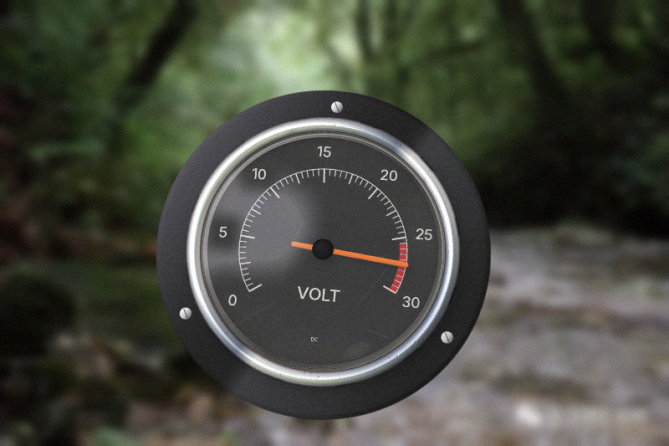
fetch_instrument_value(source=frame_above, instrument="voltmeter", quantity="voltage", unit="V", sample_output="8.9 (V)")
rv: 27.5 (V)
